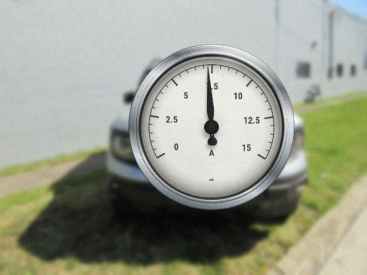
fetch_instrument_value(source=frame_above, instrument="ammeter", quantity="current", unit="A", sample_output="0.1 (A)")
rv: 7.25 (A)
